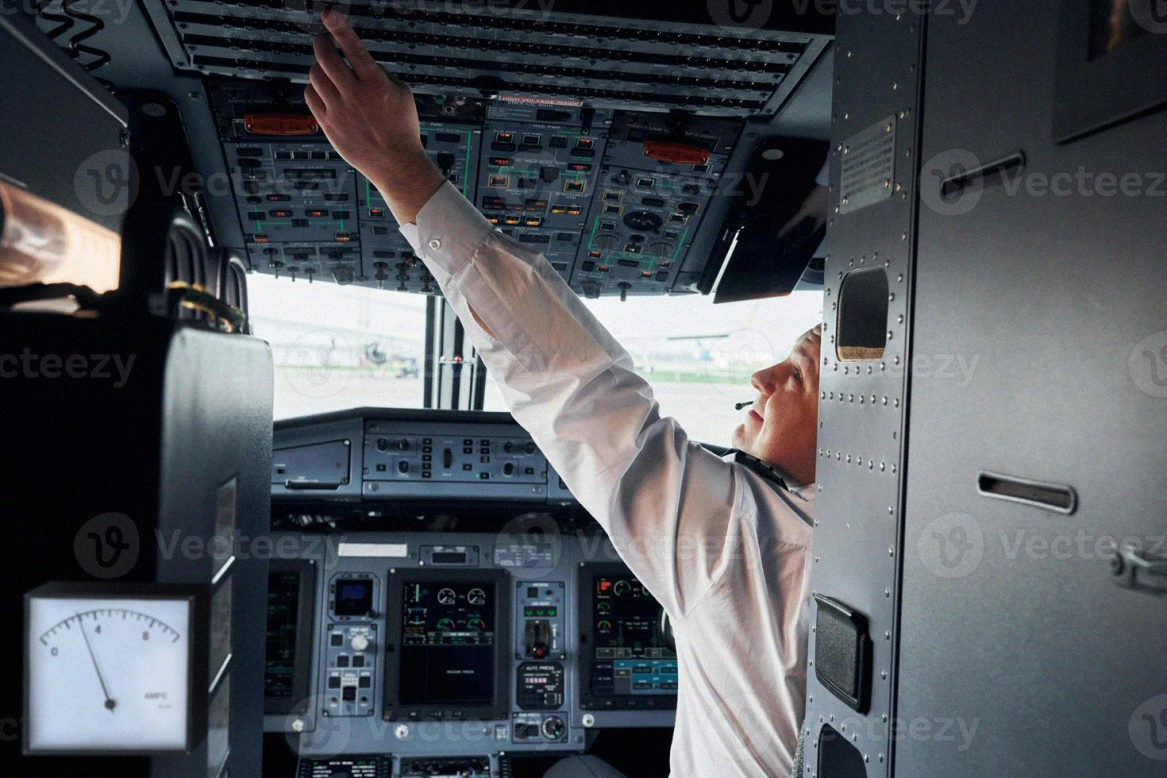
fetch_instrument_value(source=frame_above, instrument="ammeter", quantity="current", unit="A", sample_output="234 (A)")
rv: 3 (A)
